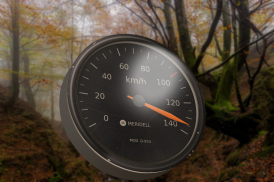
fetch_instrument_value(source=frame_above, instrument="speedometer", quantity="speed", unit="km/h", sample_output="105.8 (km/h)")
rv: 135 (km/h)
